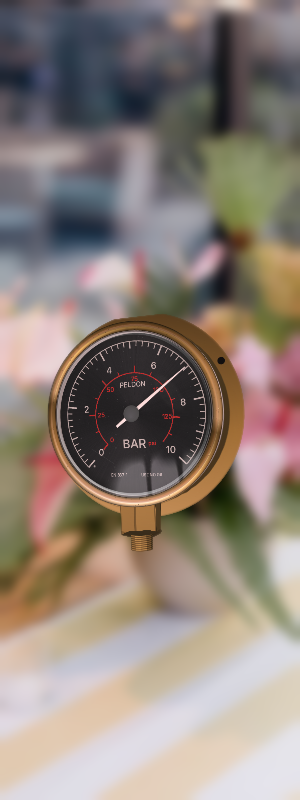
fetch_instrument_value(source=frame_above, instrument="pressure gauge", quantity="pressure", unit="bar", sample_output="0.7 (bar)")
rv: 7 (bar)
